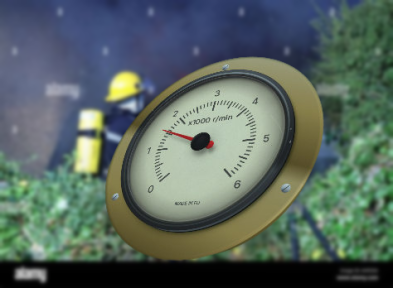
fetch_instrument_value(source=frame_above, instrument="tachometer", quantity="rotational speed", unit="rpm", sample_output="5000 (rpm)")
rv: 1500 (rpm)
